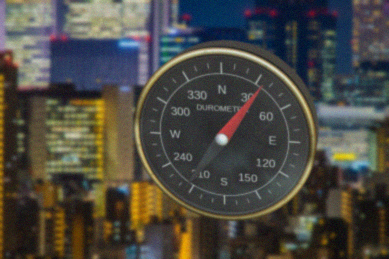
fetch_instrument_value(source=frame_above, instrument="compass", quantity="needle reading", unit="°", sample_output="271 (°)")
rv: 35 (°)
